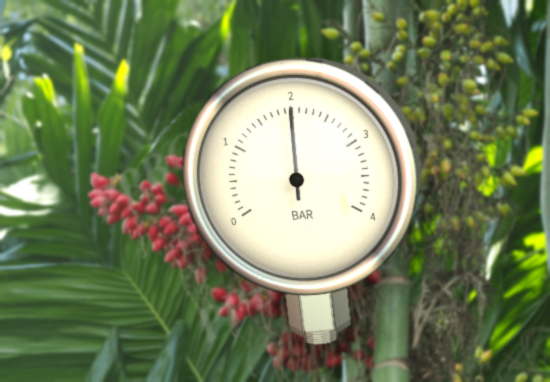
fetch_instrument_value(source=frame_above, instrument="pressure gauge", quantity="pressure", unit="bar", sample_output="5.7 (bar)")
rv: 2 (bar)
